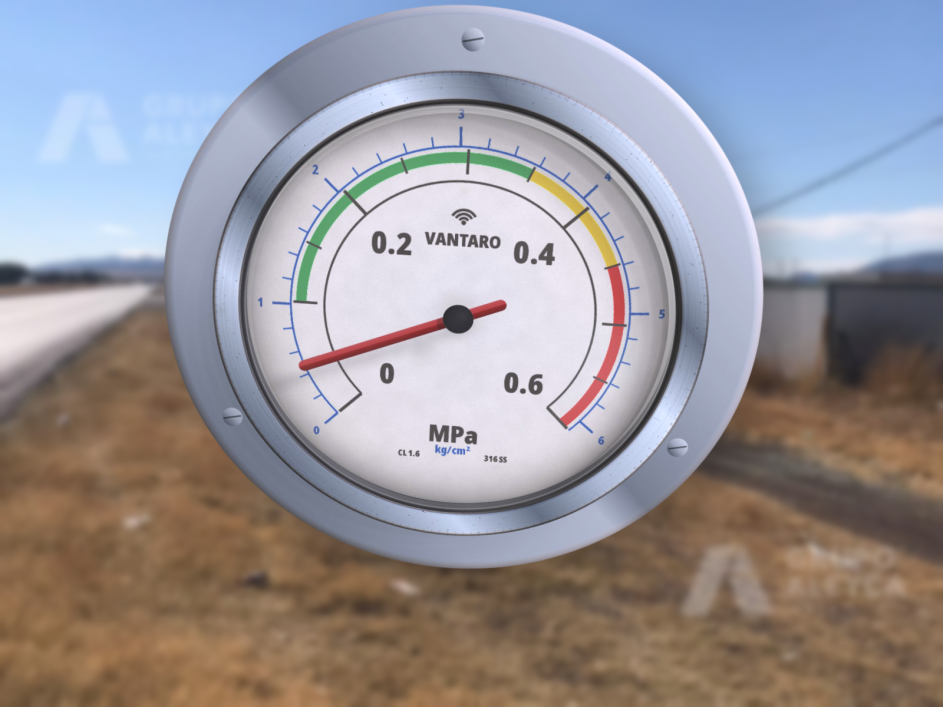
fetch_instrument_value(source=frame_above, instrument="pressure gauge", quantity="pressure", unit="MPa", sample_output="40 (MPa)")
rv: 0.05 (MPa)
